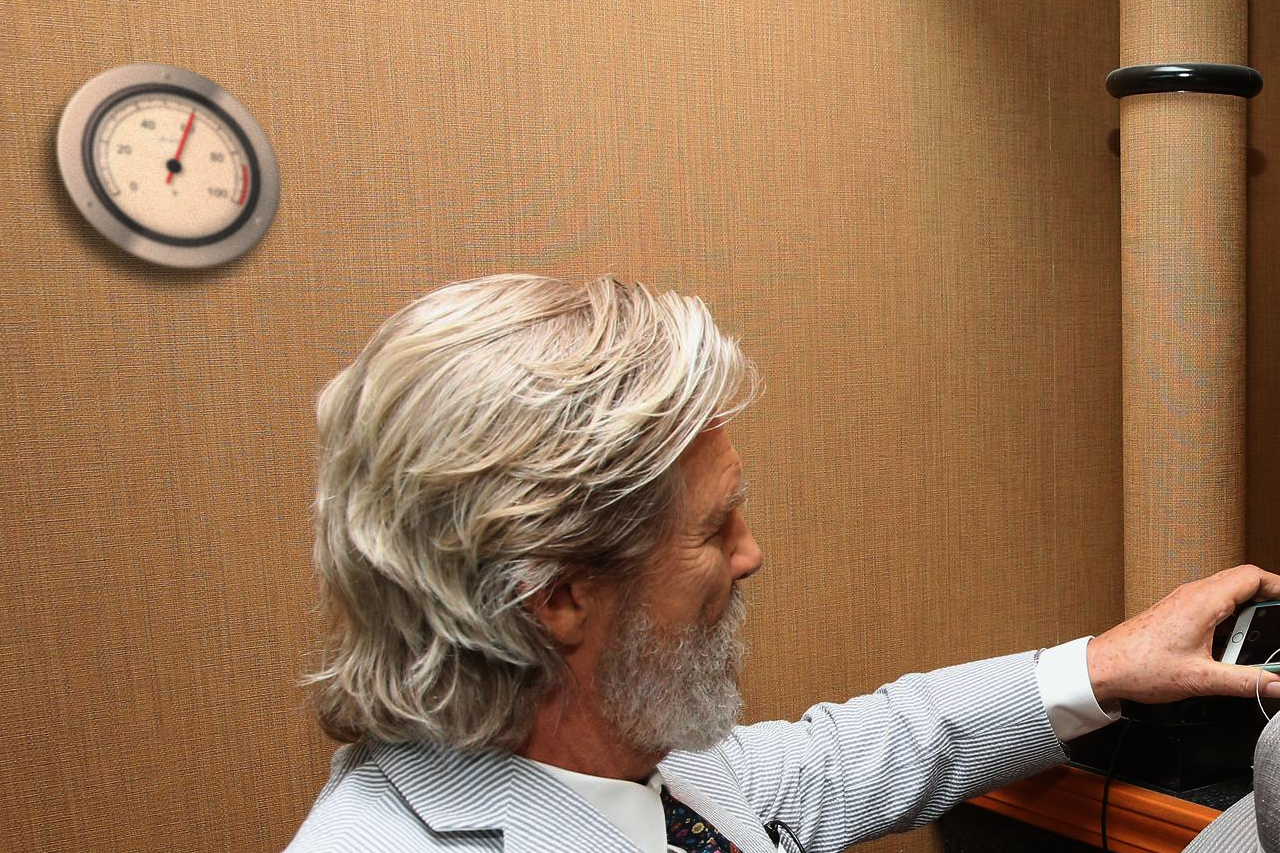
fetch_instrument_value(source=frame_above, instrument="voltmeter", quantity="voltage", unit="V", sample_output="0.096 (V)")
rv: 60 (V)
